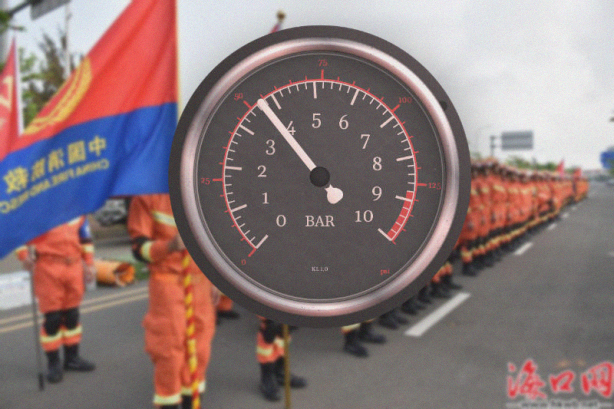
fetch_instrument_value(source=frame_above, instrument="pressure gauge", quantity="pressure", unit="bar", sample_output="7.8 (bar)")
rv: 3.7 (bar)
